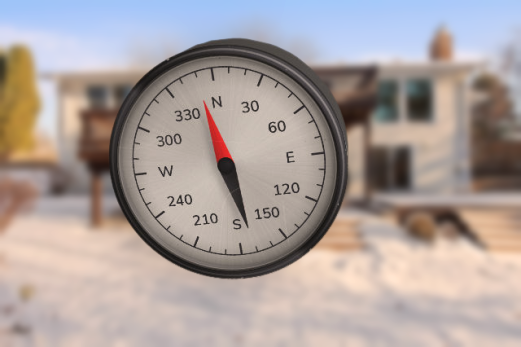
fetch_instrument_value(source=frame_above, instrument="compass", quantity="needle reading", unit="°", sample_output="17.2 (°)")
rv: 350 (°)
